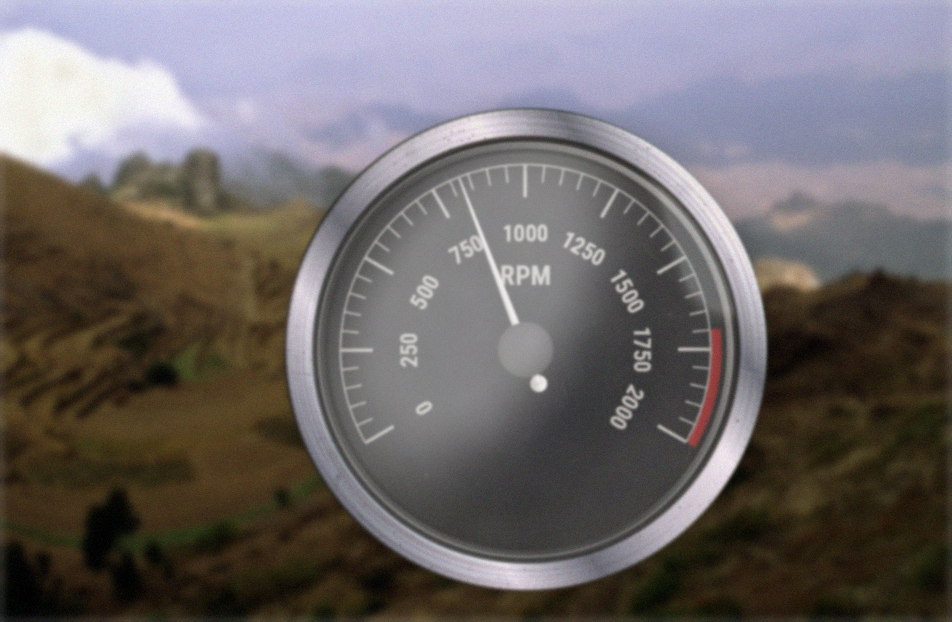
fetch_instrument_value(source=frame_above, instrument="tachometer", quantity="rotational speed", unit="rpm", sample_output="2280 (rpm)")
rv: 825 (rpm)
